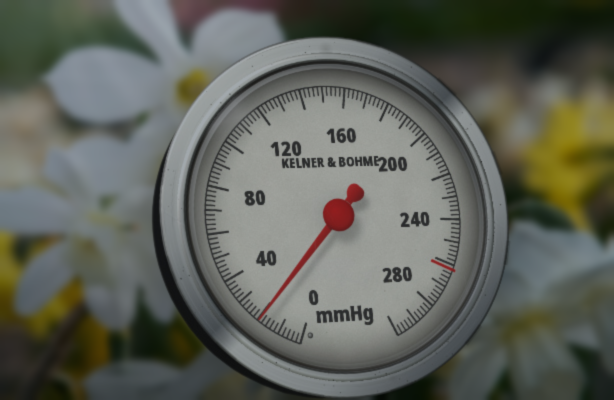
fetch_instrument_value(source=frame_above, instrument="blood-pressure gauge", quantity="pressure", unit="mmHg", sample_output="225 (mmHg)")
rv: 20 (mmHg)
